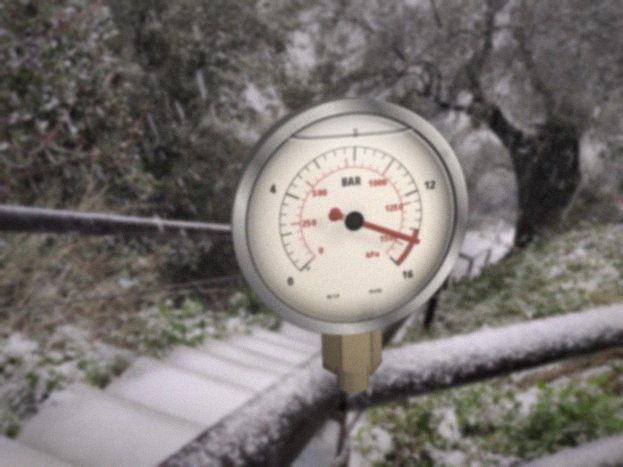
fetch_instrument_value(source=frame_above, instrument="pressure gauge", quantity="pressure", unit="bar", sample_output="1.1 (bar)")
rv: 14.5 (bar)
